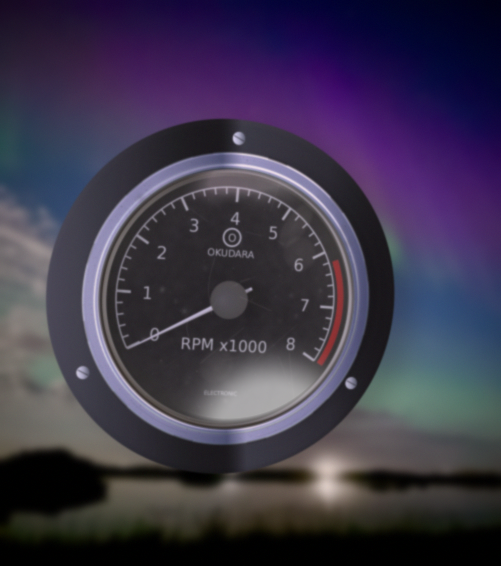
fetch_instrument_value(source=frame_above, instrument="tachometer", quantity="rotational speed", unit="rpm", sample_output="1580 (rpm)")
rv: 0 (rpm)
